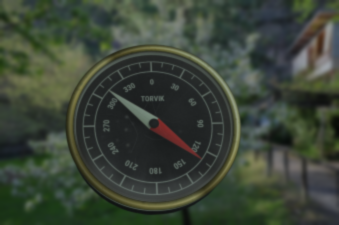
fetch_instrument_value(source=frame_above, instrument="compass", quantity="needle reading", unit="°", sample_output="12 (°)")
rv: 130 (°)
